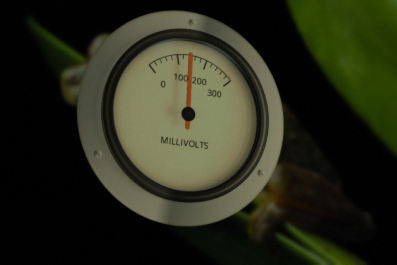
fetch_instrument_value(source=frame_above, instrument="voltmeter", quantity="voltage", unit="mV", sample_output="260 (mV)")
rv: 140 (mV)
